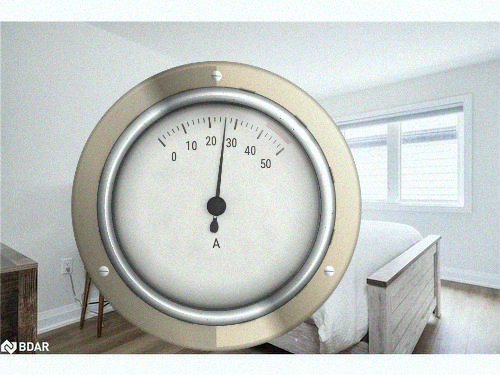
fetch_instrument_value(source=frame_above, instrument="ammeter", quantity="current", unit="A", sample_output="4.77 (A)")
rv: 26 (A)
